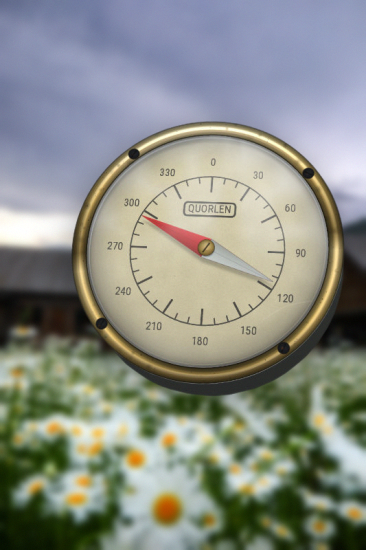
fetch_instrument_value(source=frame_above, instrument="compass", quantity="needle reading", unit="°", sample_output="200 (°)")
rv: 295 (°)
